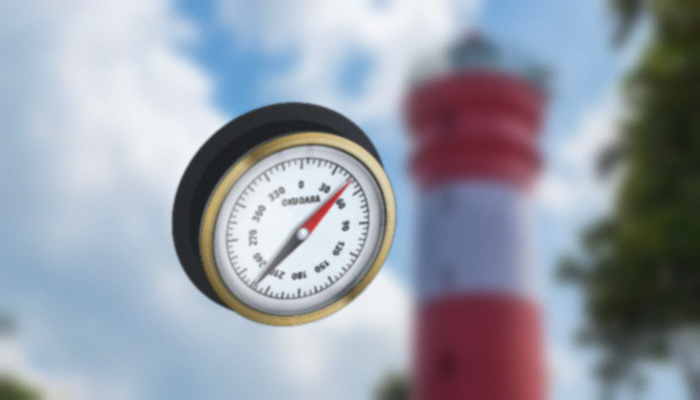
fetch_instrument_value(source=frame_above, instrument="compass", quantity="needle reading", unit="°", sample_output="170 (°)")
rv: 45 (°)
